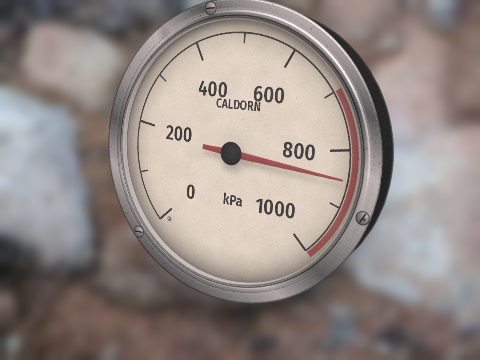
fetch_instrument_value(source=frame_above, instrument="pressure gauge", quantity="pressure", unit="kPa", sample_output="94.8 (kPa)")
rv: 850 (kPa)
